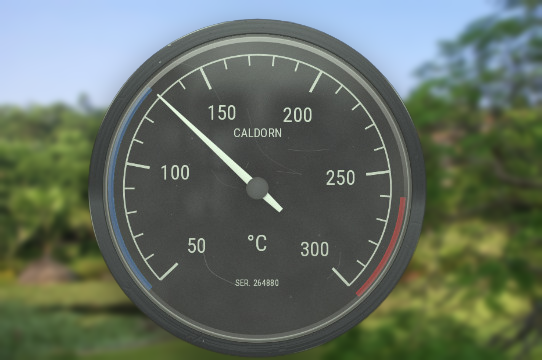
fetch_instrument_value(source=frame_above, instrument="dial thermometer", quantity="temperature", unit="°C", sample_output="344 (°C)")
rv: 130 (°C)
